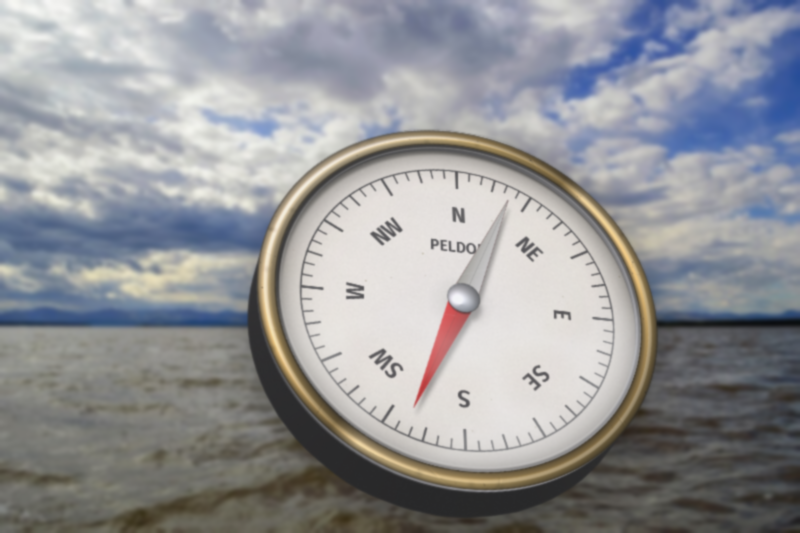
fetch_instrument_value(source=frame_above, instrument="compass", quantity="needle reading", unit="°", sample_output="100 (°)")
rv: 202.5 (°)
